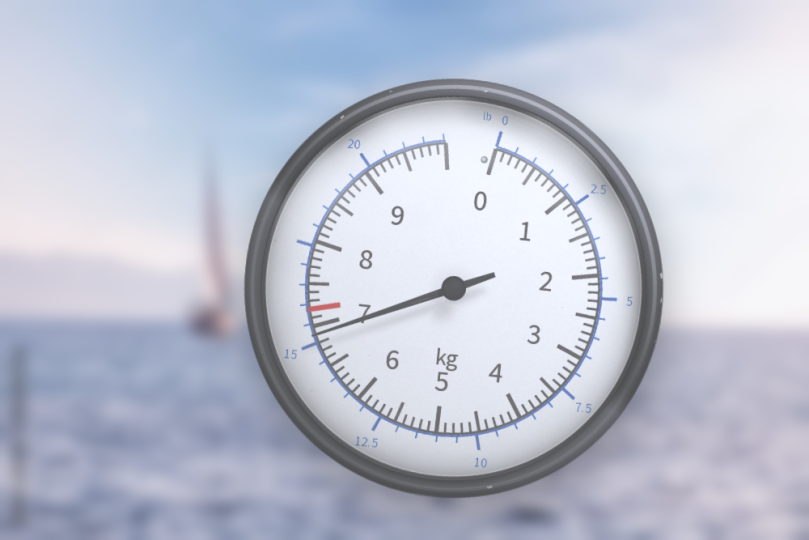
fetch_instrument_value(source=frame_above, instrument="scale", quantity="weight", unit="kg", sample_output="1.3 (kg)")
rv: 6.9 (kg)
